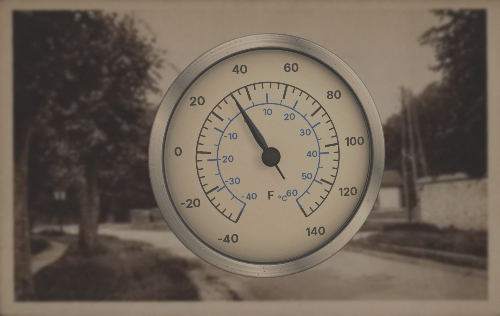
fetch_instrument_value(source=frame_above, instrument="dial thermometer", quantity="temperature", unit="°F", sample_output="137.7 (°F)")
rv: 32 (°F)
